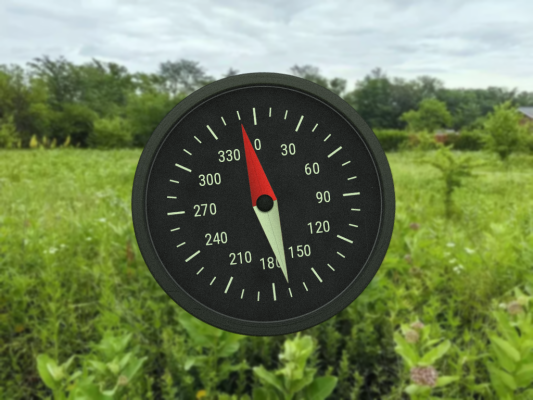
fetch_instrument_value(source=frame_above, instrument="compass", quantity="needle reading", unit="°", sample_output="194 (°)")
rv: 350 (°)
